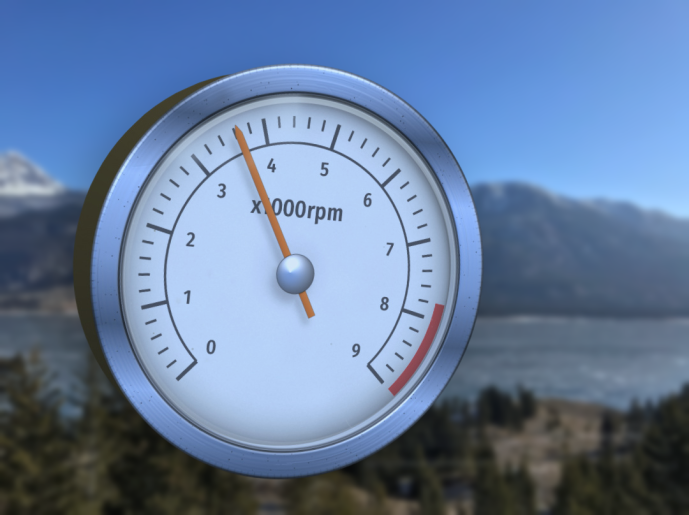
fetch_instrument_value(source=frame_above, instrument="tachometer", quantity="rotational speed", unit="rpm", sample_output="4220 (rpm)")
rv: 3600 (rpm)
